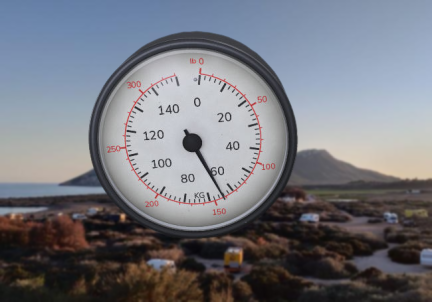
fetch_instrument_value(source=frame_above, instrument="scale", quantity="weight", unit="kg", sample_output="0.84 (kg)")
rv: 64 (kg)
